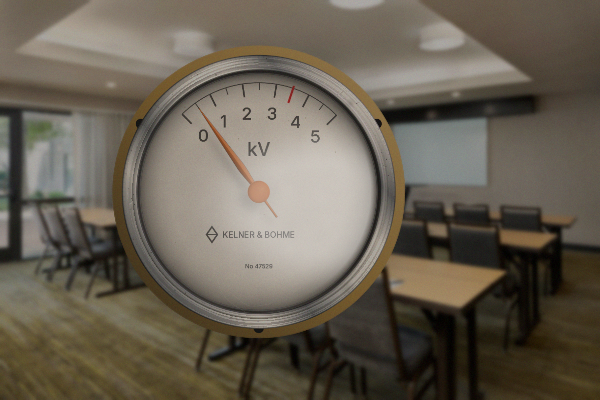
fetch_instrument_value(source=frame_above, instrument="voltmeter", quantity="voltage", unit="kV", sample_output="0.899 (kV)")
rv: 0.5 (kV)
